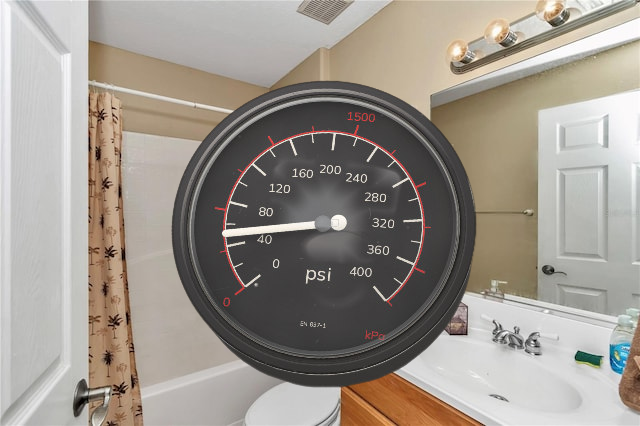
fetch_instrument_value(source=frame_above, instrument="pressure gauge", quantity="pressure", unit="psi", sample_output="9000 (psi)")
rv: 50 (psi)
